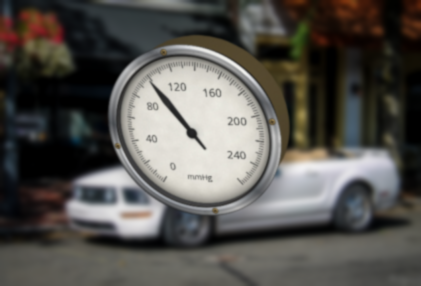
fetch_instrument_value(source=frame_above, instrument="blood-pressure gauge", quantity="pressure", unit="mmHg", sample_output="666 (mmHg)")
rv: 100 (mmHg)
